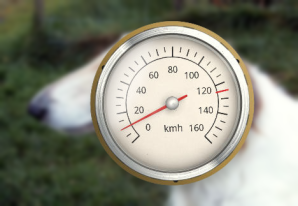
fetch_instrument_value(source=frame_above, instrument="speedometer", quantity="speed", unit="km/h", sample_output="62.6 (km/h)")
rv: 10 (km/h)
